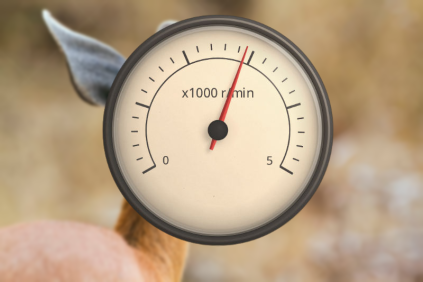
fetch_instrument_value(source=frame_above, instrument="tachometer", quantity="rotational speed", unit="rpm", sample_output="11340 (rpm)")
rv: 2900 (rpm)
